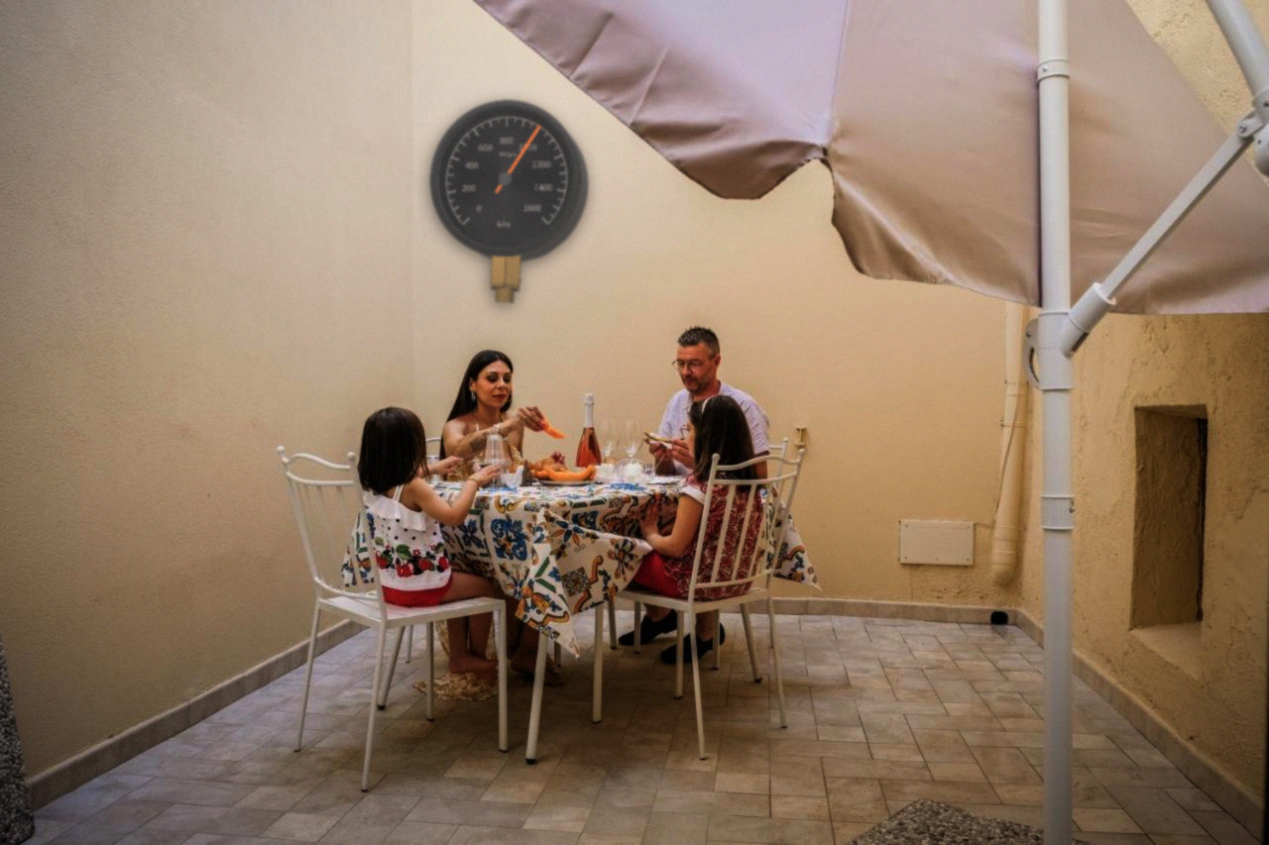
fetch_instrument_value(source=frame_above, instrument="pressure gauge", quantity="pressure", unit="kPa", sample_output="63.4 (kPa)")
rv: 1000 (kPa)
